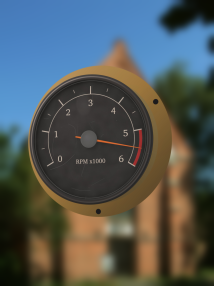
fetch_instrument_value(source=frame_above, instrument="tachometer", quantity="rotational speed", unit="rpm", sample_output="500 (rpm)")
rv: 5500 (rpm)
